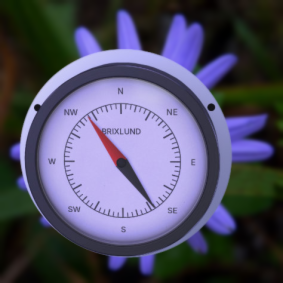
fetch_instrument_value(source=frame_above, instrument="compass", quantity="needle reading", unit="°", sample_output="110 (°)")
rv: 325 (°)
